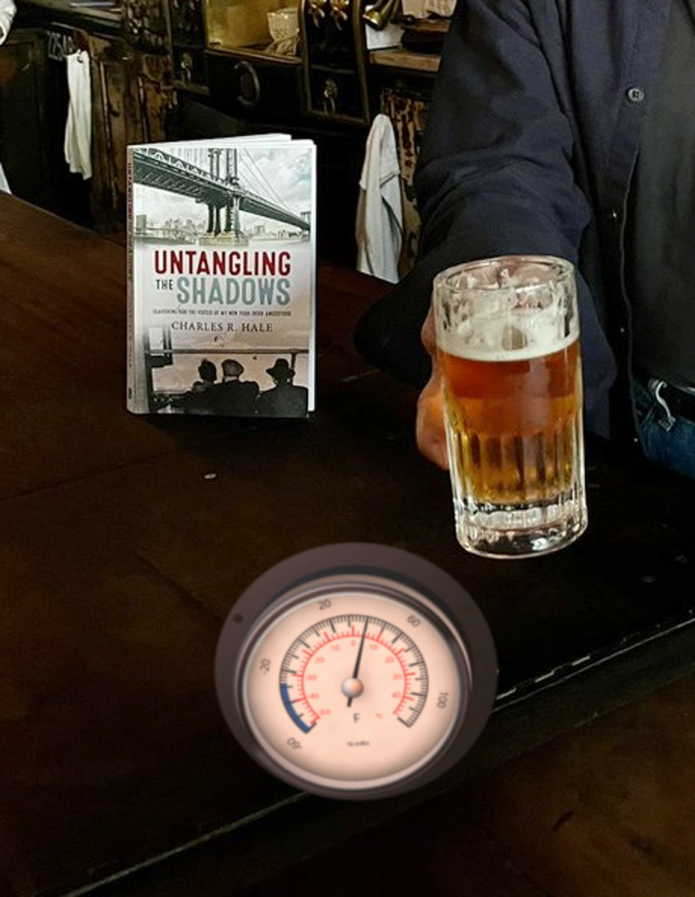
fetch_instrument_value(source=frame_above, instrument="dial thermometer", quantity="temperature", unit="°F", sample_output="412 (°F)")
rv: 40 (°F)
